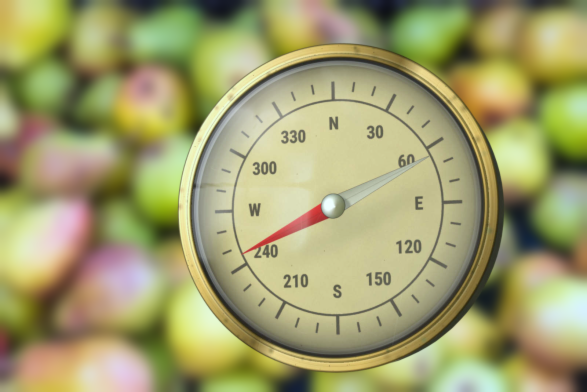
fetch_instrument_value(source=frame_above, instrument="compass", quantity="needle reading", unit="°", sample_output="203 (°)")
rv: 245 (°)
